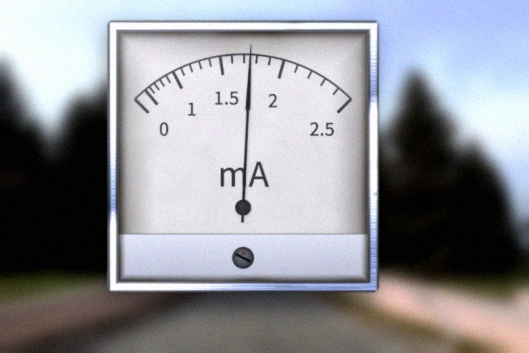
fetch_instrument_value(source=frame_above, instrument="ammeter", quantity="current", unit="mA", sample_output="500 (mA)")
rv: 1.75 (mA)
